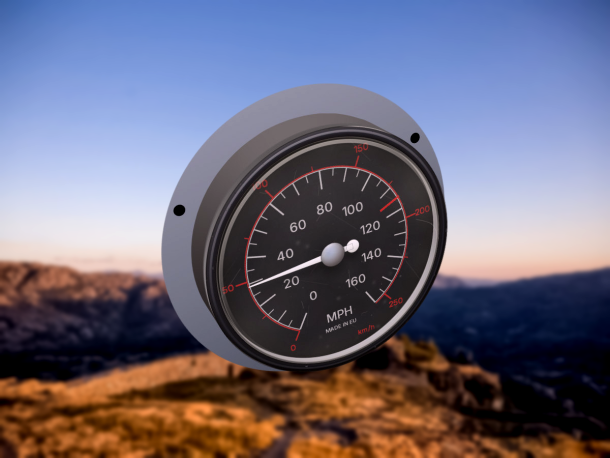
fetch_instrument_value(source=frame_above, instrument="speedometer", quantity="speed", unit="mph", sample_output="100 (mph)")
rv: 30 (mph)
